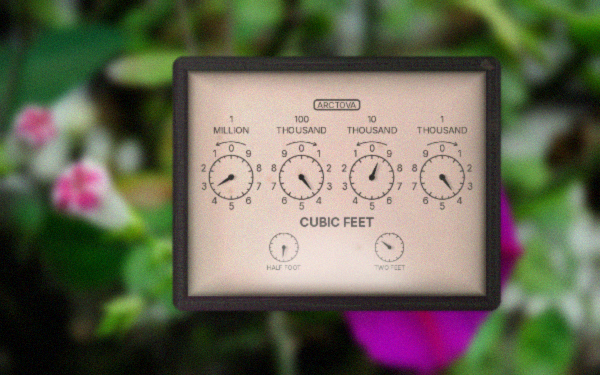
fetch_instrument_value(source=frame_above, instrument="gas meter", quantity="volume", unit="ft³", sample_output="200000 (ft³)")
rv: 339400 (ft³)
